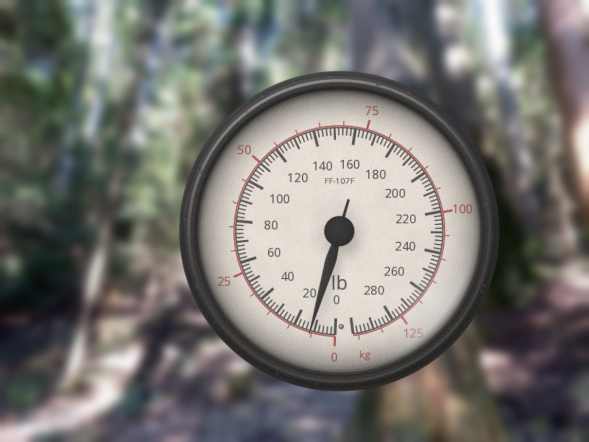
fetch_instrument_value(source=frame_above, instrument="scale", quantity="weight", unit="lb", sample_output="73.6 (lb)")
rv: 12 (lb)
